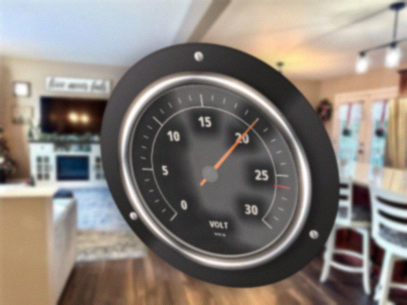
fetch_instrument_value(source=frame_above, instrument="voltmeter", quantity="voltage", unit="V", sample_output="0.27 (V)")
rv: 20 (V)
